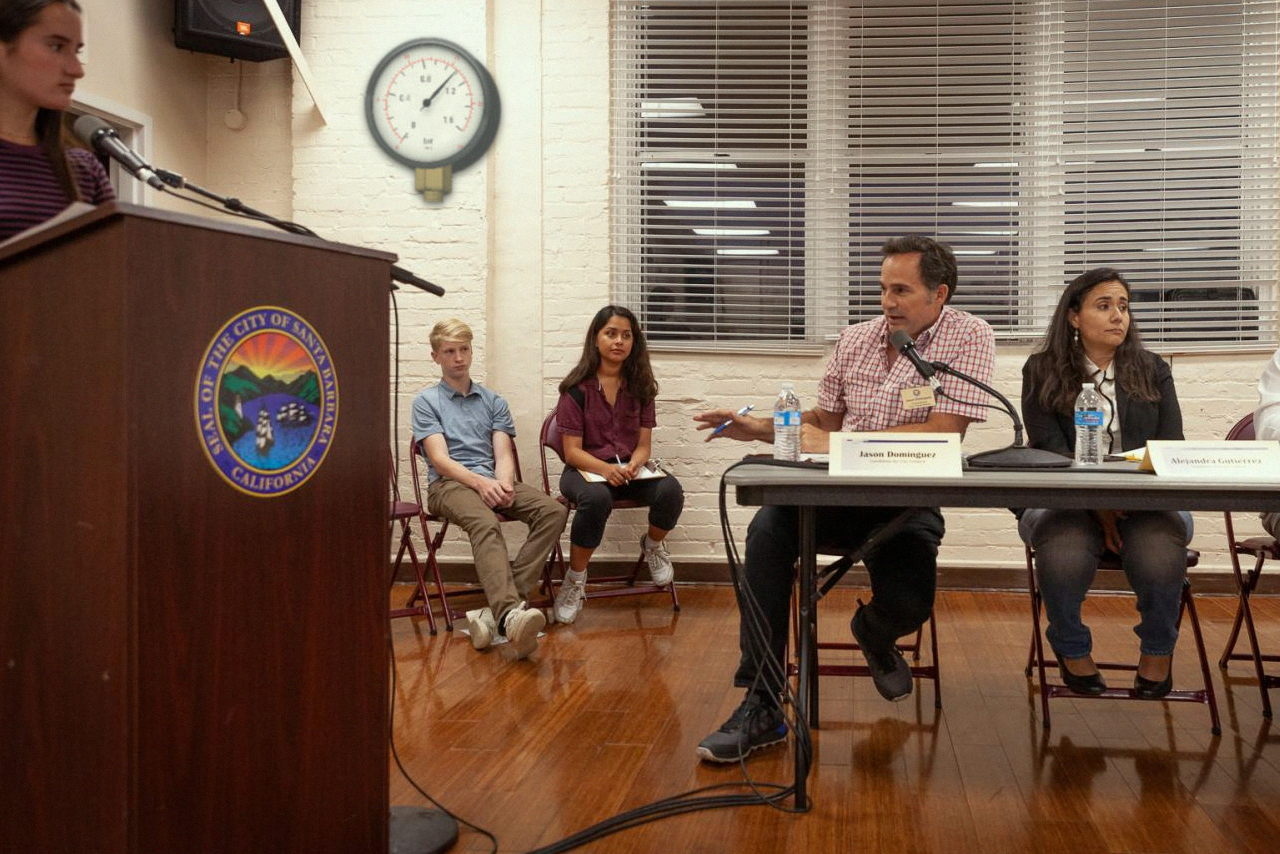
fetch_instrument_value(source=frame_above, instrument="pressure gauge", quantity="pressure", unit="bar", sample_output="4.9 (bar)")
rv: 1.1 (bar)
